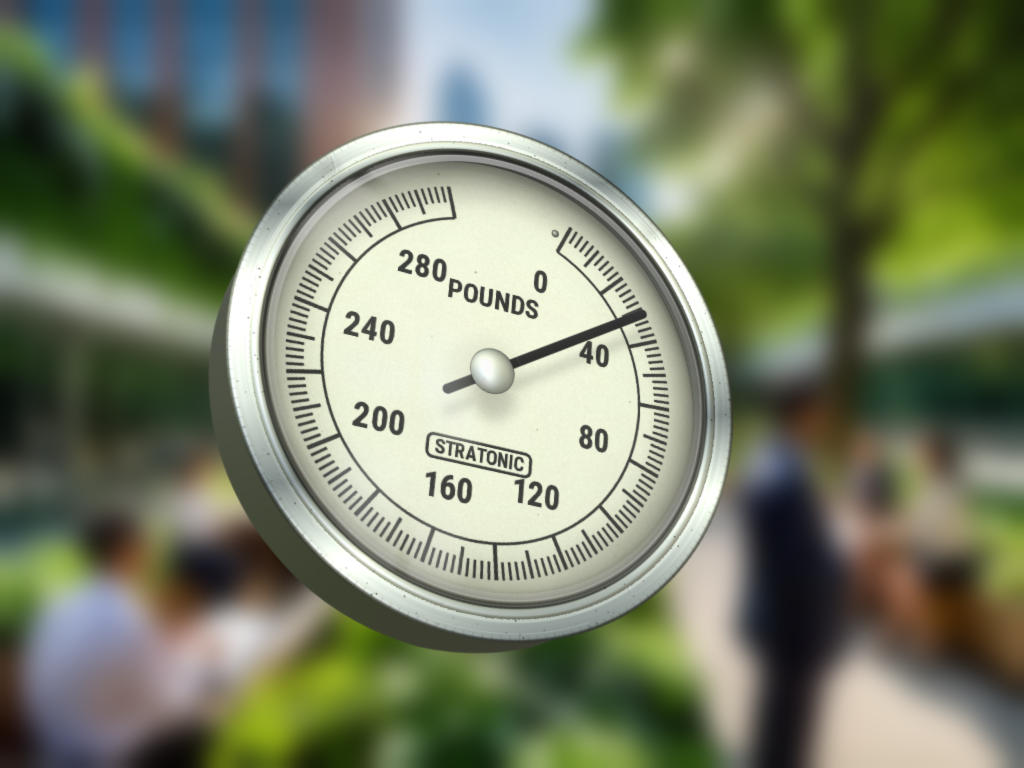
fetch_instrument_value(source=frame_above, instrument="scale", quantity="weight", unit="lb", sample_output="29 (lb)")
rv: 32 (lb)
